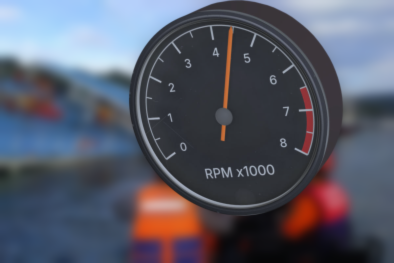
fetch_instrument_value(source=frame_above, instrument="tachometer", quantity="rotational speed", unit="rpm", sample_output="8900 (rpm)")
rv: 4500 (rpm)
